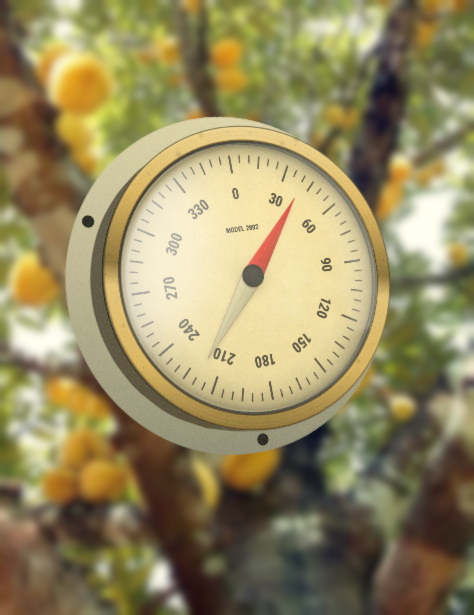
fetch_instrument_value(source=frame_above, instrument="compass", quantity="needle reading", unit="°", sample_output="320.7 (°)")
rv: 40 (°)
